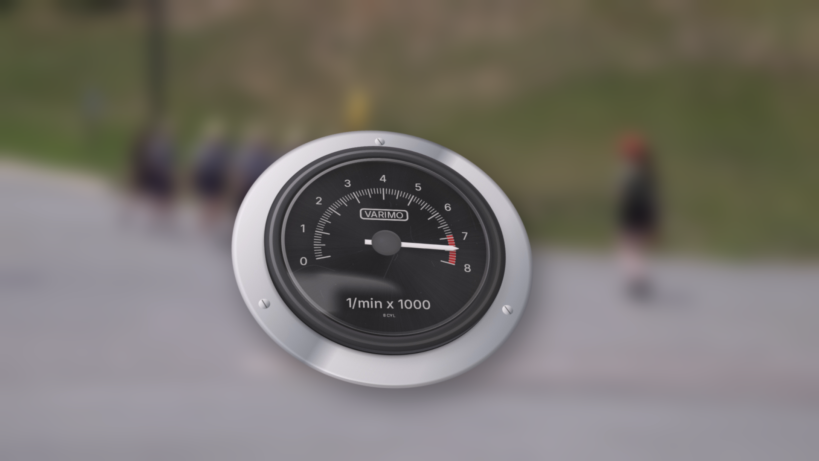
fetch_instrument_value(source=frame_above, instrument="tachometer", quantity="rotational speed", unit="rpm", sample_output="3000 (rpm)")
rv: 7500 (rpm)
